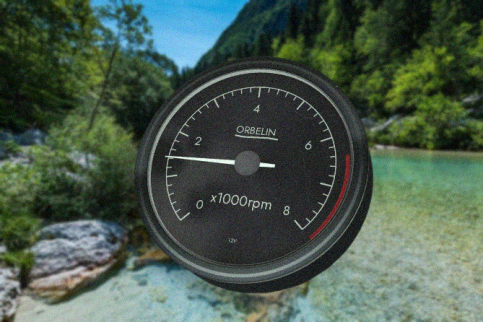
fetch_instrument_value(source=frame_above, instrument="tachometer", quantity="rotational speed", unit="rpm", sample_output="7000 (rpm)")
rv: 1400 (rpm)
